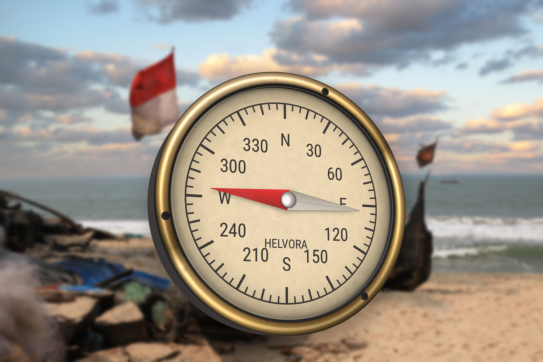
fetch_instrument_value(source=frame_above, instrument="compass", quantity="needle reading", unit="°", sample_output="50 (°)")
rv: 275 (°)
